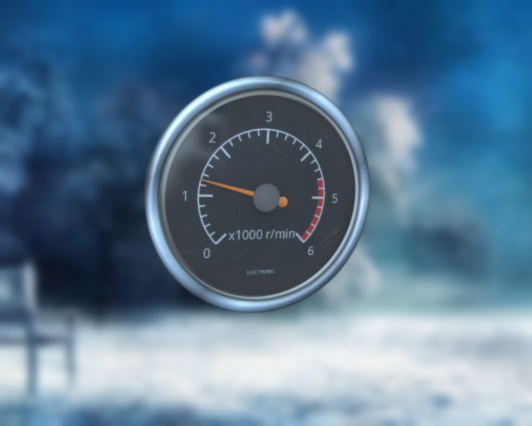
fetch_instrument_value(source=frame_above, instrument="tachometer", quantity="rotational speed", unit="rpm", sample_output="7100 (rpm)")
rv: 1300 (rpm)
